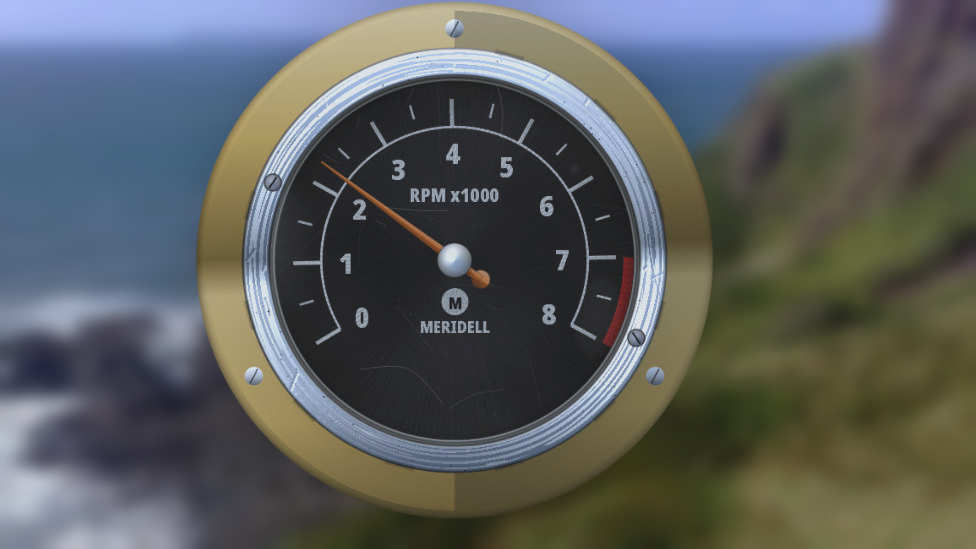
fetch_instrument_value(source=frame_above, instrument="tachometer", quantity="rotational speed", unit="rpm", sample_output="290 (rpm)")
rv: 2250 (rpm)
